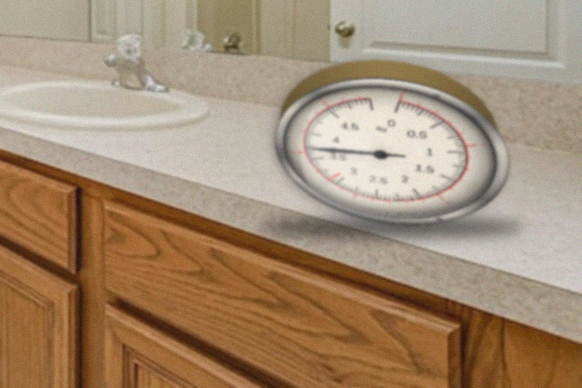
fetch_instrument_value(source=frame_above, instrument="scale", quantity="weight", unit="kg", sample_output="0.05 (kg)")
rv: 3.75 (kg)
